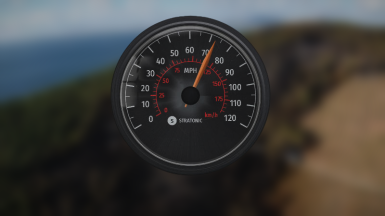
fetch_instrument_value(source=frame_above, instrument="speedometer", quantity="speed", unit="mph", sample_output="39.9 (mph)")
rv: 72.5 (mph)
